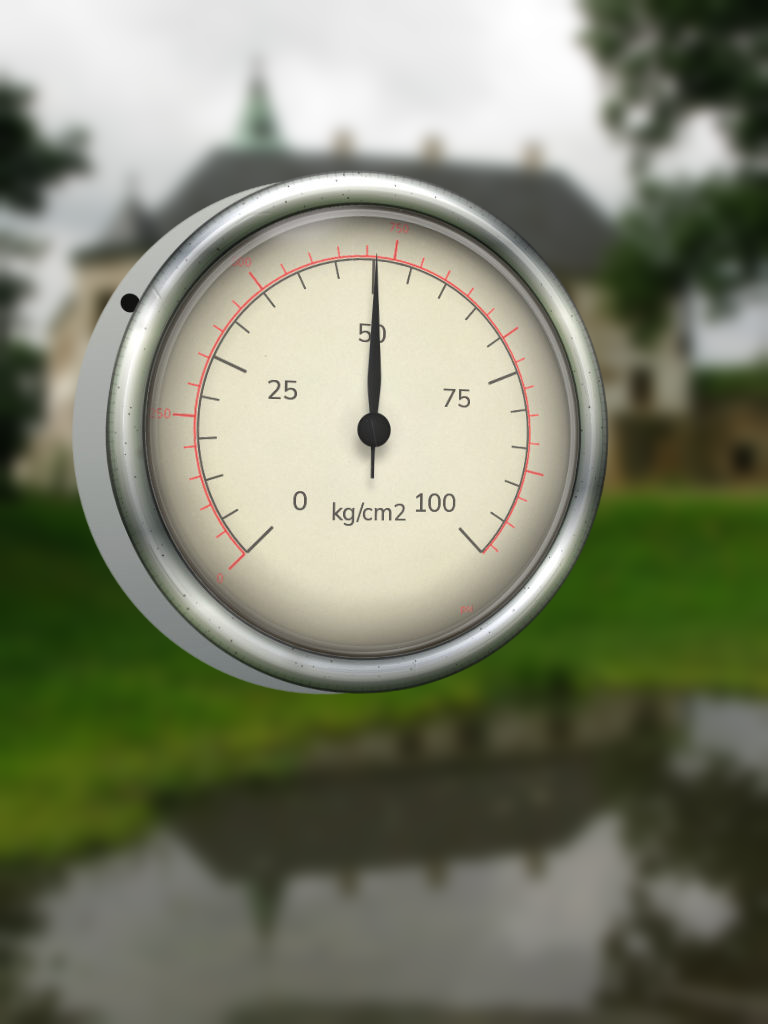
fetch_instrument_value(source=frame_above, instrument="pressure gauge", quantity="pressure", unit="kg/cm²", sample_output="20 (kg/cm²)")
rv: 50 (kg/cm²)
